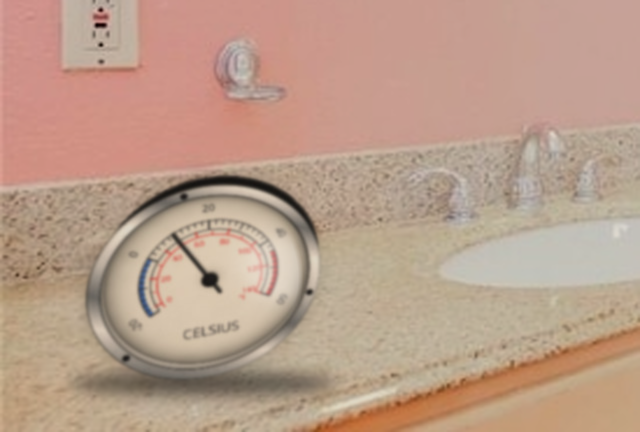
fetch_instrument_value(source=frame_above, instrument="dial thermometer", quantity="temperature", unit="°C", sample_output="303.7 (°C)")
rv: 10 (°C)
